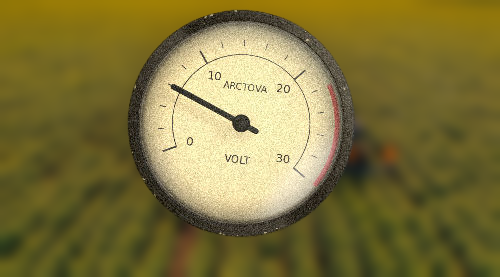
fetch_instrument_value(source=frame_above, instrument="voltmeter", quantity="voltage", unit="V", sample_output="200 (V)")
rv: 6 (V)
